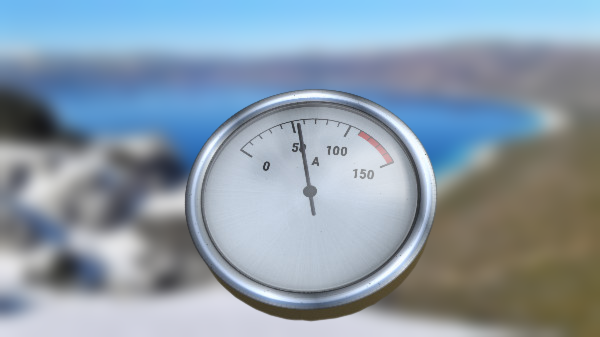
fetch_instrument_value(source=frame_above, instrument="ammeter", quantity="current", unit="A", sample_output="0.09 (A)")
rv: 55 (A)
